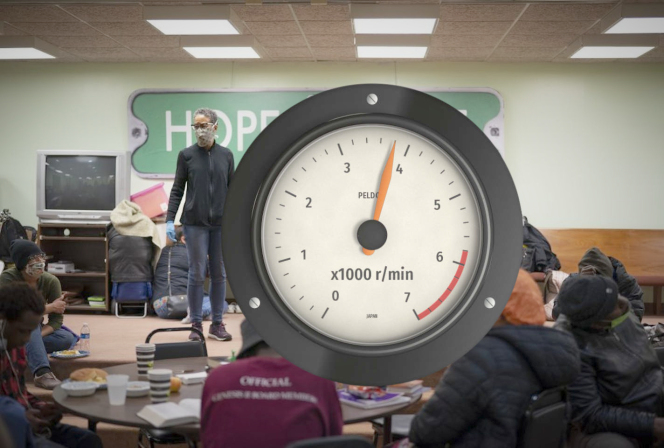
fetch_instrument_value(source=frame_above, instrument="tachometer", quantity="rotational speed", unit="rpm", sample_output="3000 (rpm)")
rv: 3800 (rpm)
